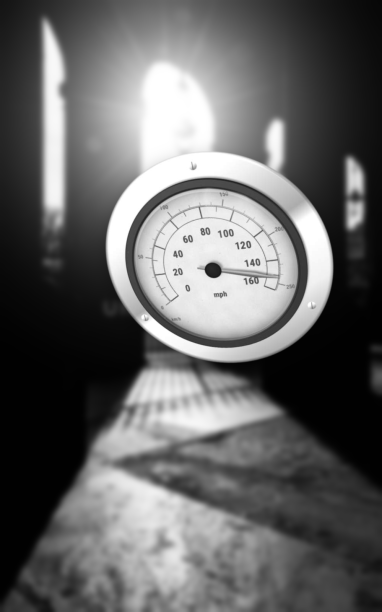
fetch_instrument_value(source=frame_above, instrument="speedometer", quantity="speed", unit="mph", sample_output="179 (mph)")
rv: 150 (mph)
